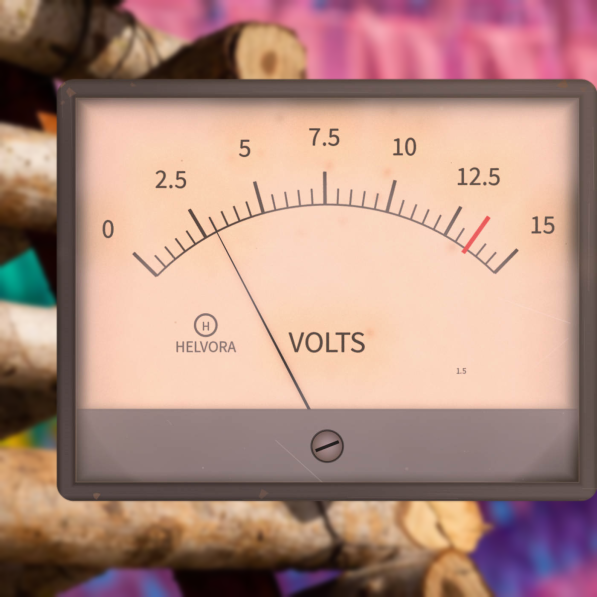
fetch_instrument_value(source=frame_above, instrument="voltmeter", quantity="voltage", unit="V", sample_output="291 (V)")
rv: 3 (V)
